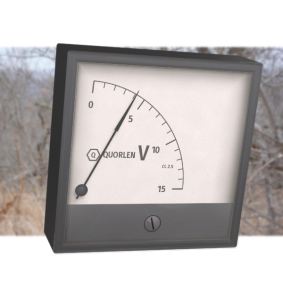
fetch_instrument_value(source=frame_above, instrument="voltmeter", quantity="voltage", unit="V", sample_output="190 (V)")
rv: 4 (V)
